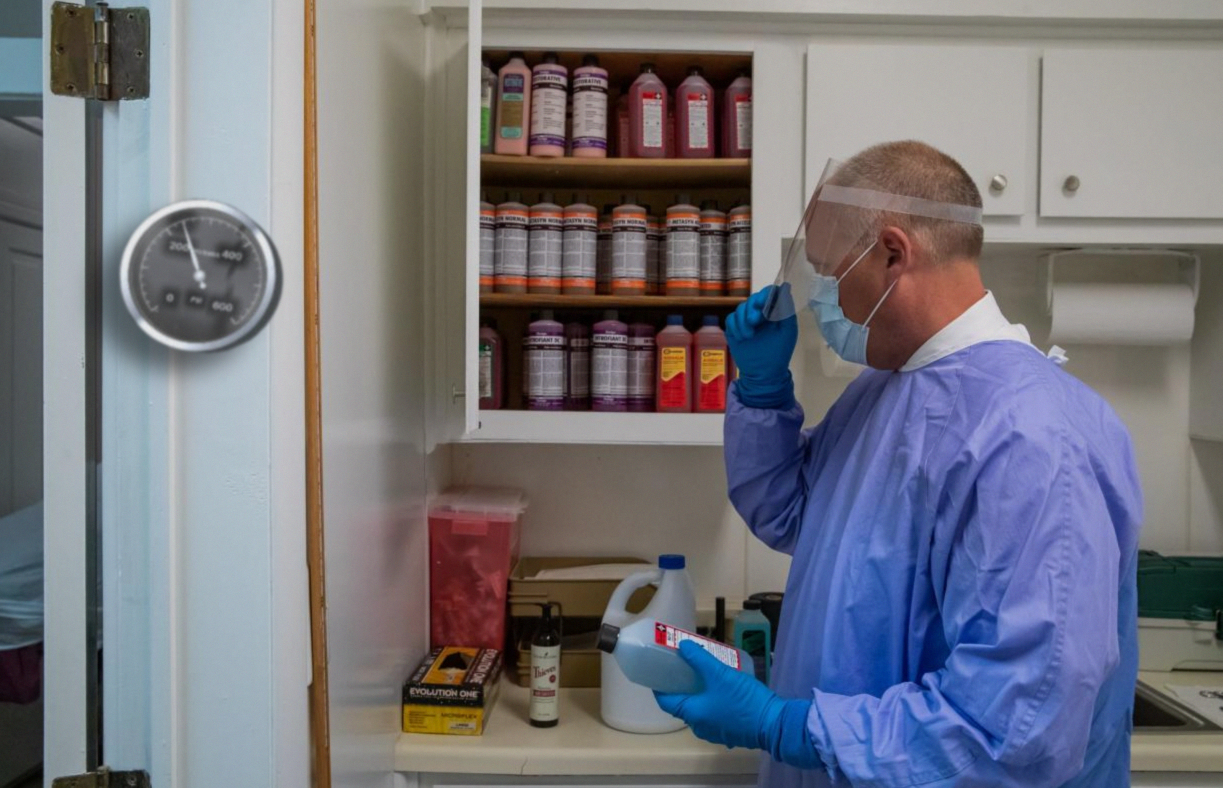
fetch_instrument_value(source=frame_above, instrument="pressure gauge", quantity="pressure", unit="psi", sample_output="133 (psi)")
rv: 240 (psi)
